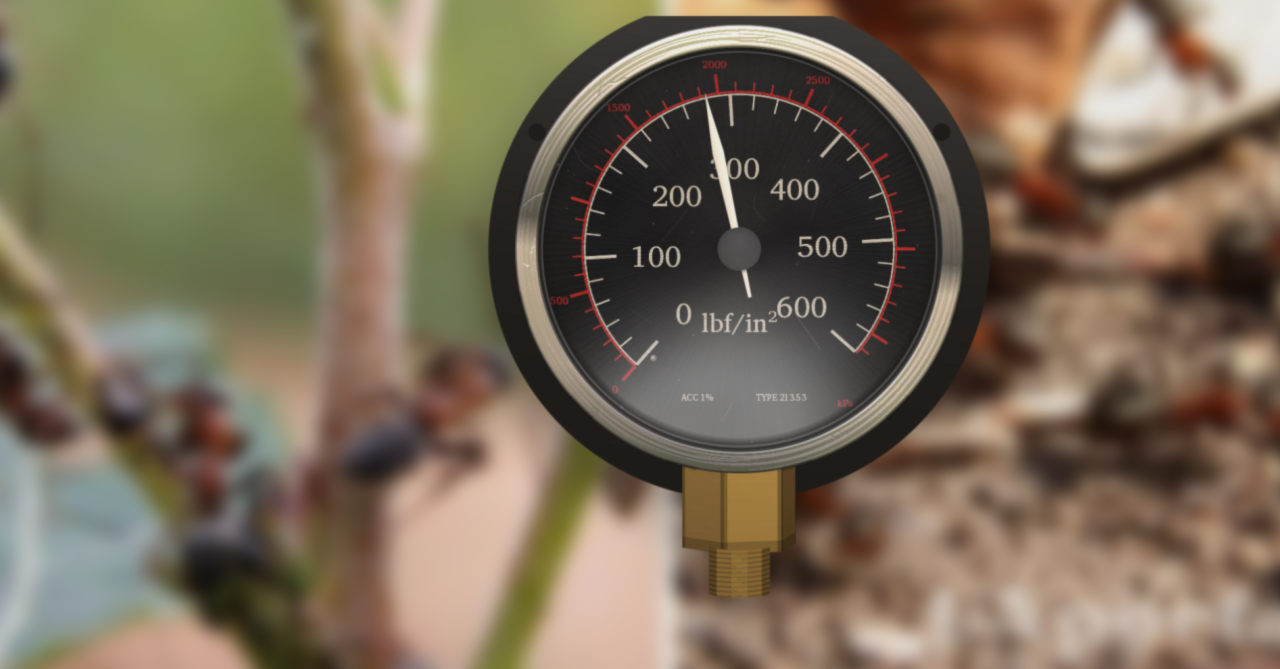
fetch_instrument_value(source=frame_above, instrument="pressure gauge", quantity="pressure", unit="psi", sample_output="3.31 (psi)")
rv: 280 (psi)
